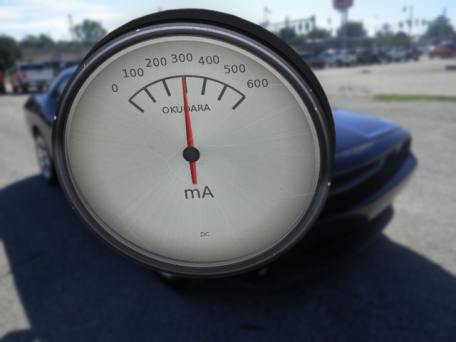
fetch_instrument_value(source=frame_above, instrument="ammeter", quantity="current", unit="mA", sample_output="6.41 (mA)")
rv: 300 (mA)
